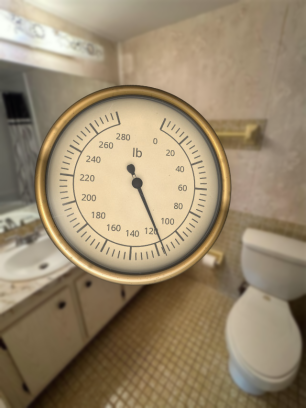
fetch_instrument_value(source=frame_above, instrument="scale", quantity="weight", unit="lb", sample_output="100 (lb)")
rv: 116 (lb)
